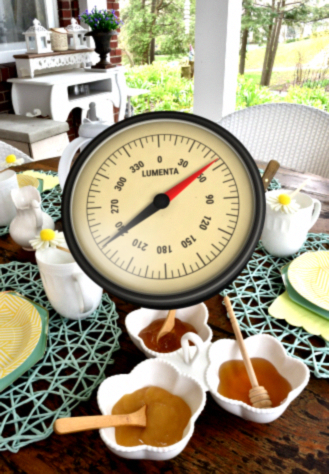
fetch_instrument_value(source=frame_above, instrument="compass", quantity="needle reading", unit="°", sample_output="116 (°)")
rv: 55 (°)
